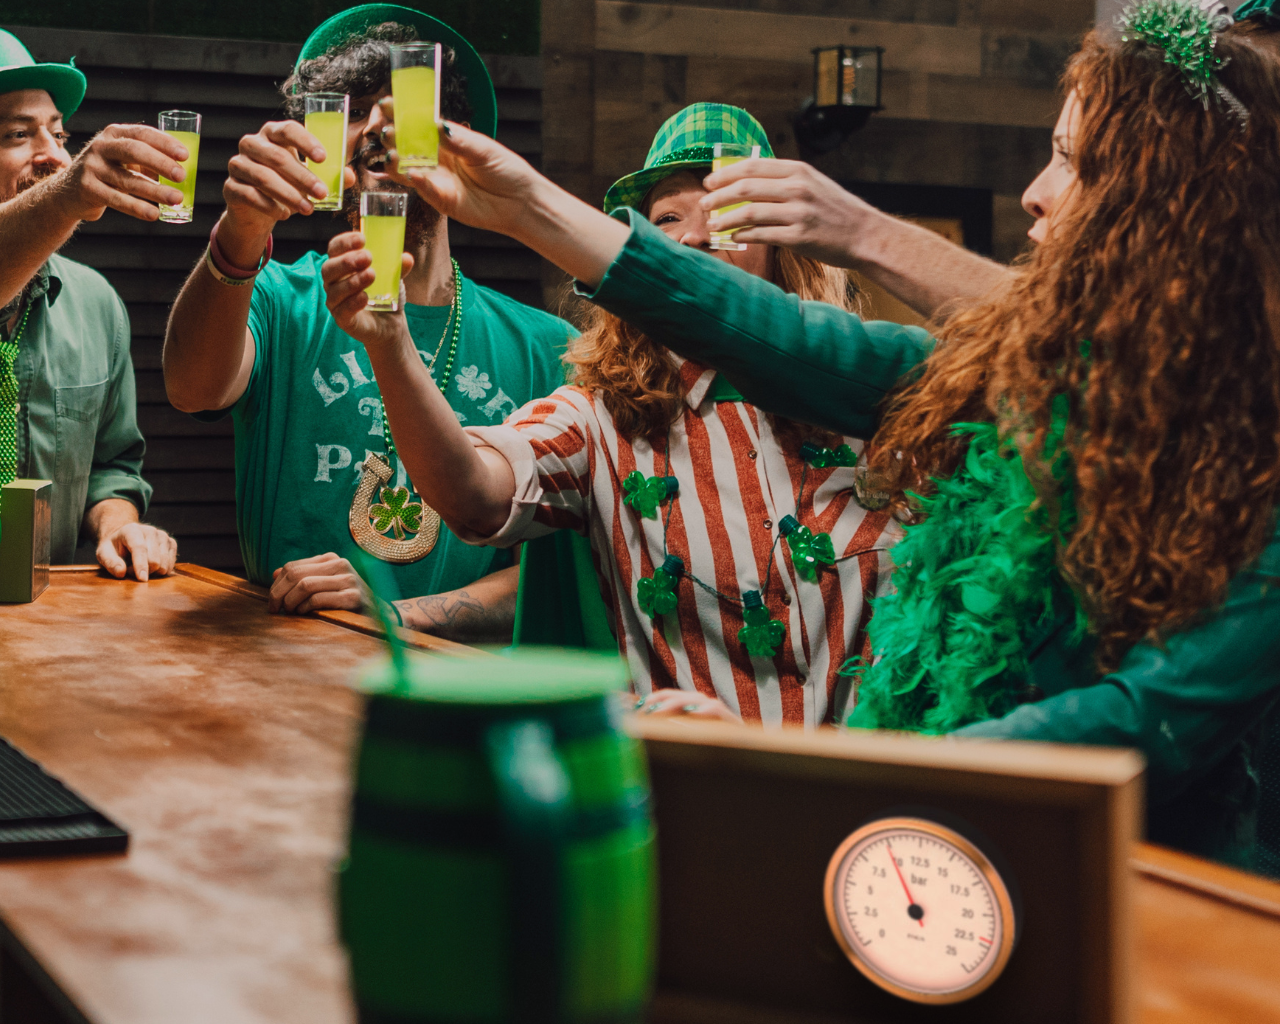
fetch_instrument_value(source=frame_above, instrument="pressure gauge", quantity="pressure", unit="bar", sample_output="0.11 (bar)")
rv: 10 (bar)
